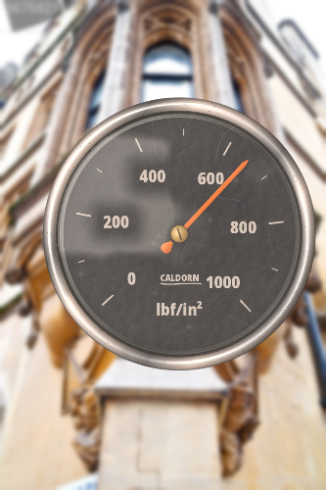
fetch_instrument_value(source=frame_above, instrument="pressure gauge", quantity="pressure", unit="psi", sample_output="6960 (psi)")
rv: 650 (psi)
